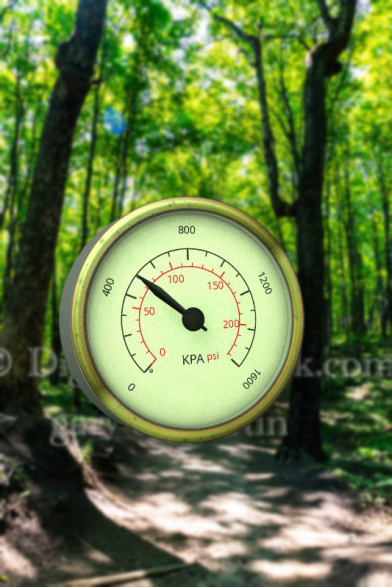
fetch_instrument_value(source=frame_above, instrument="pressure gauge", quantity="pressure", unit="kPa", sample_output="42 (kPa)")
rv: 500 (kPa)
